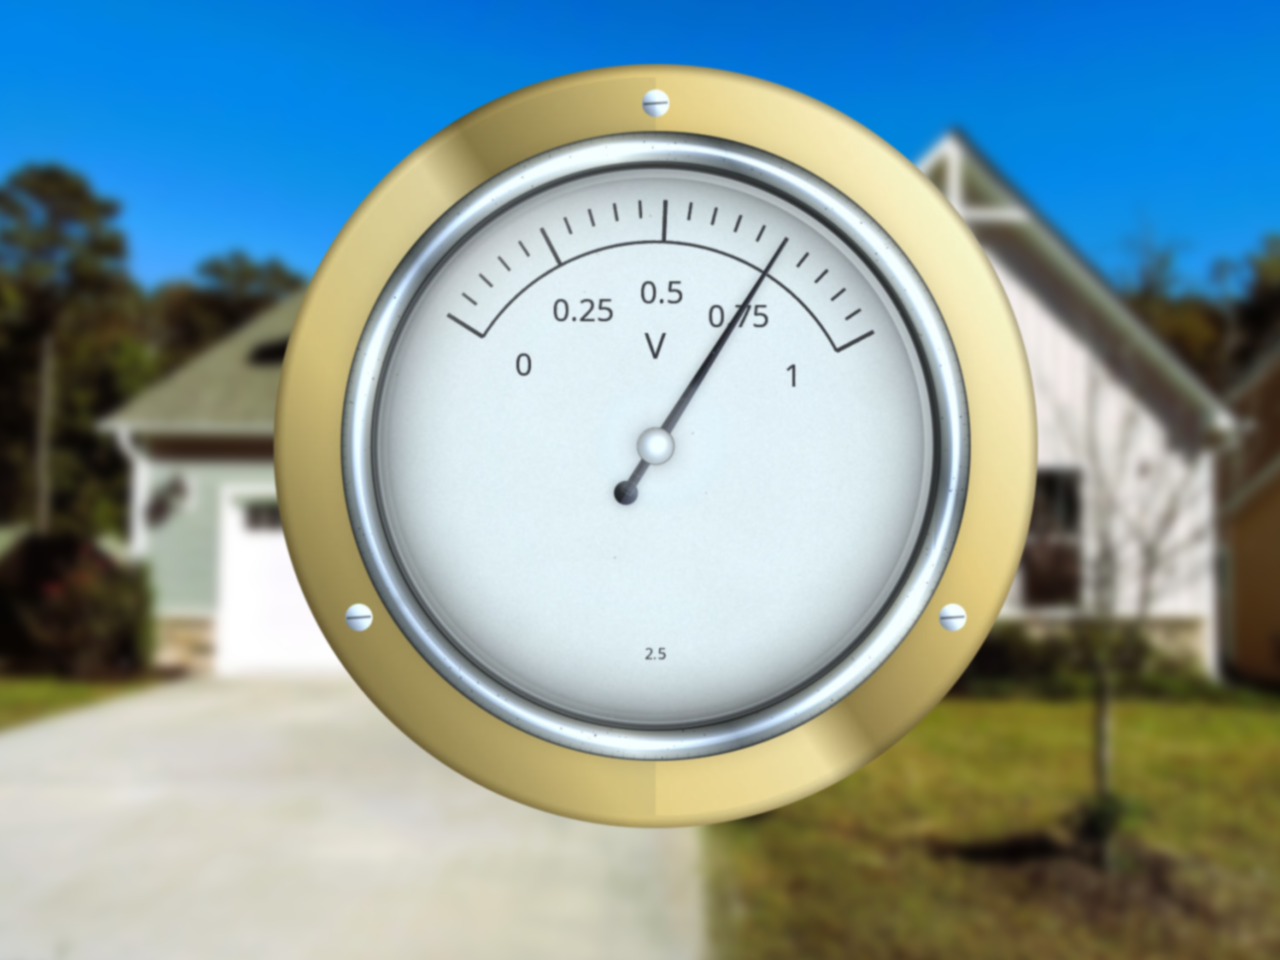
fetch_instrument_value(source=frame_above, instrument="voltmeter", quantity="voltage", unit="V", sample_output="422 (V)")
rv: 0.75 (V)
